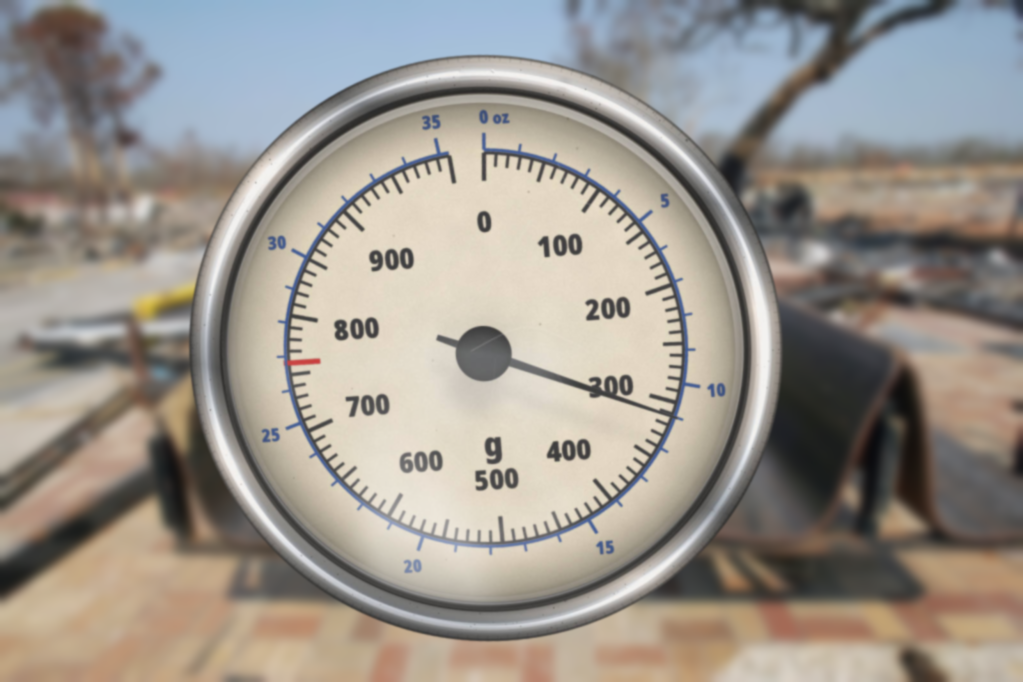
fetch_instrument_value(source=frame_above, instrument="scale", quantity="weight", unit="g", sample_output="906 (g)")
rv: 310 (g)
